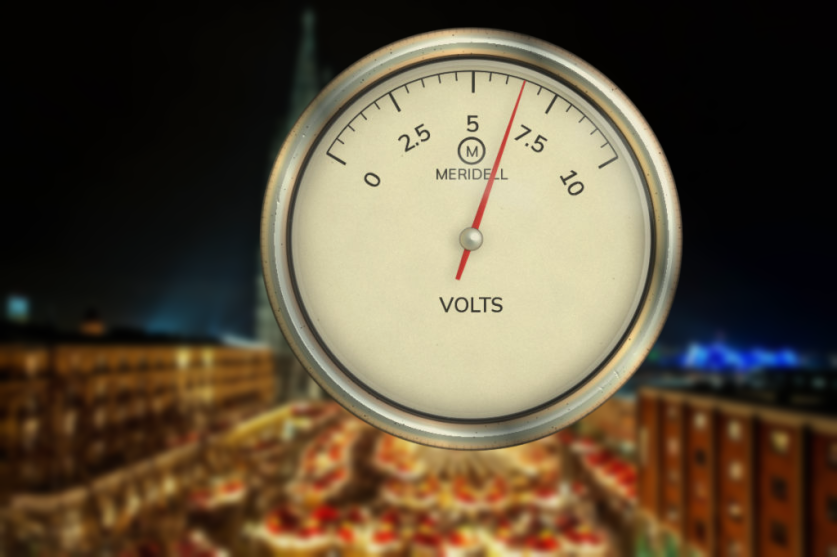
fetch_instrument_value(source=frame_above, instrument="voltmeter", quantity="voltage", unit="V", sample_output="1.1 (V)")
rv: 6.5 (V)
